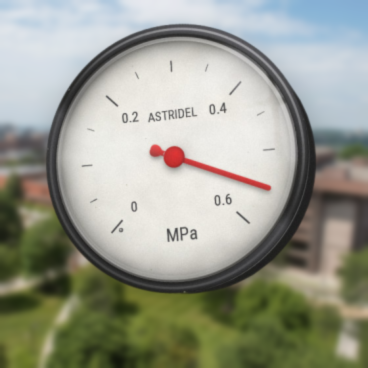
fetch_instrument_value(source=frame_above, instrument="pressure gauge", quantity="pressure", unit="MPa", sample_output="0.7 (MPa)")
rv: 0.55 (MPa)
